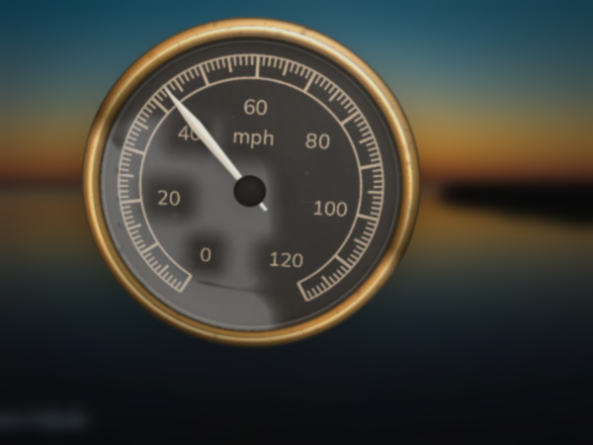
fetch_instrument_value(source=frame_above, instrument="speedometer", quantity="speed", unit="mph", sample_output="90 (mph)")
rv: 43 (mph)
